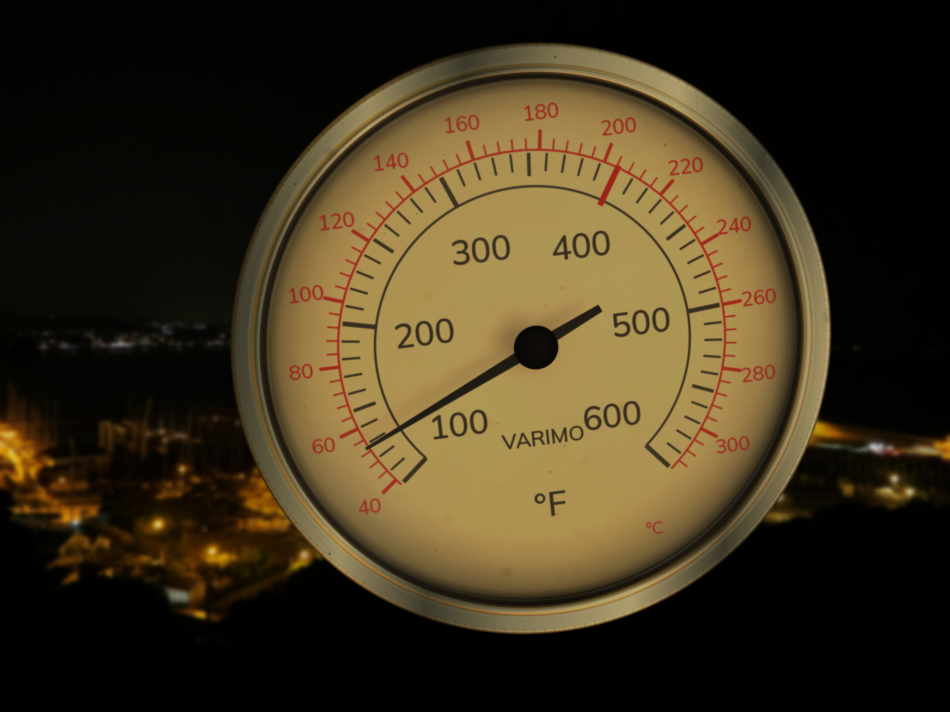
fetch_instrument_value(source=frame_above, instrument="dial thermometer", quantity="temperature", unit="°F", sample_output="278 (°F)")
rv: 130 (°F)
